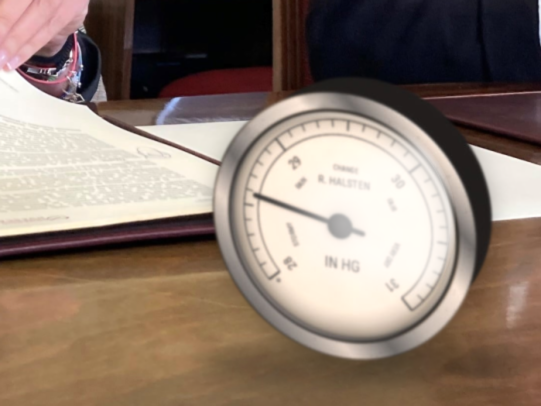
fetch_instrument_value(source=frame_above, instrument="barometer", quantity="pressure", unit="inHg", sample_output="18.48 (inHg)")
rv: 28.6 (inHg)
